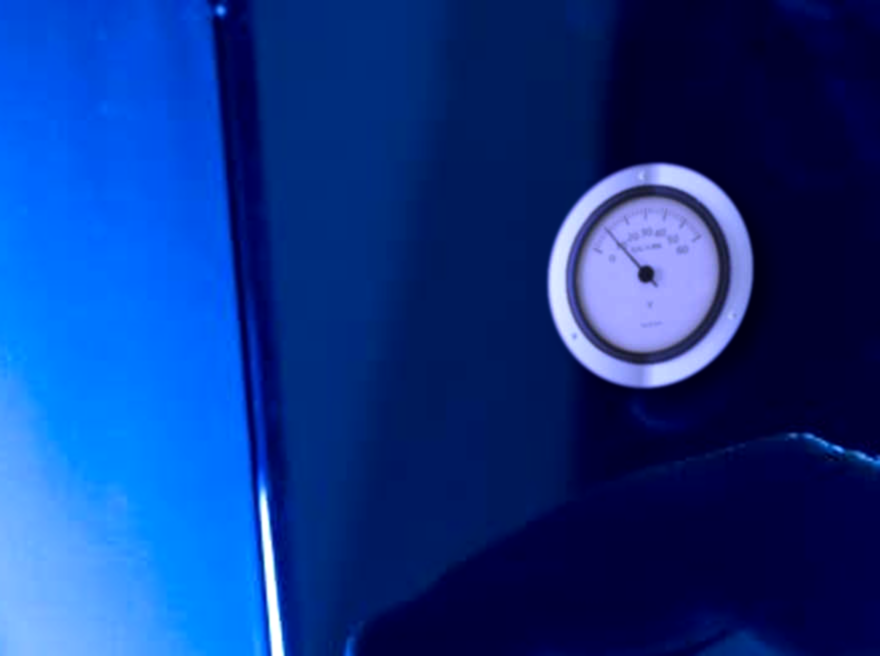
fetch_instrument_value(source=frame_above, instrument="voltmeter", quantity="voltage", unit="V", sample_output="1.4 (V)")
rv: 10 (V)
